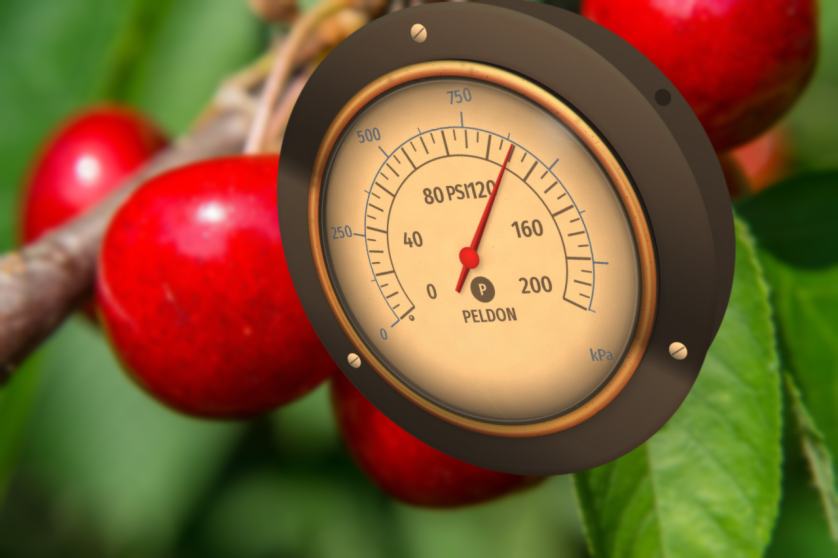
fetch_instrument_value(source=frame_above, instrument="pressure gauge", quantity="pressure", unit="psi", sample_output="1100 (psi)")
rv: 130 (psi)
